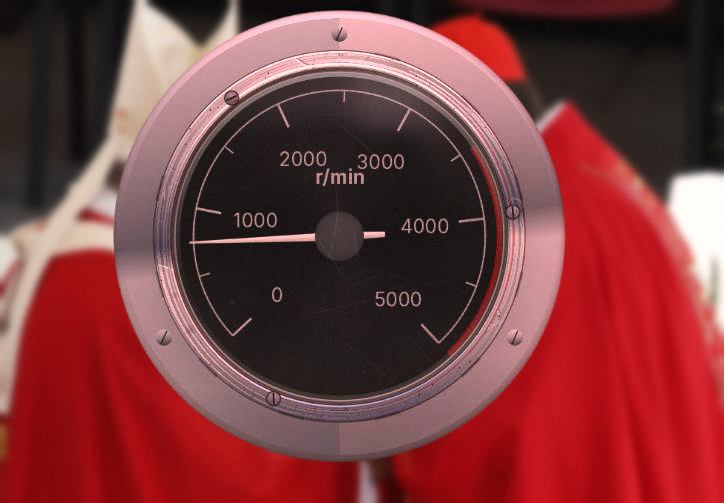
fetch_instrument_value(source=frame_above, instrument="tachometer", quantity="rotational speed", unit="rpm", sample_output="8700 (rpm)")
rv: 750 (rpm)
